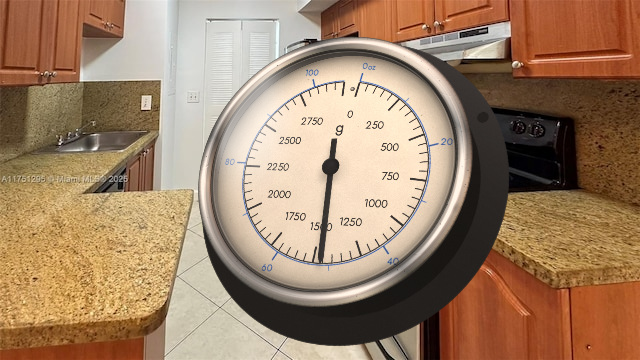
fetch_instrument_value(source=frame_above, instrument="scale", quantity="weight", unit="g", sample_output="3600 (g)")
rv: 1450 (g)
